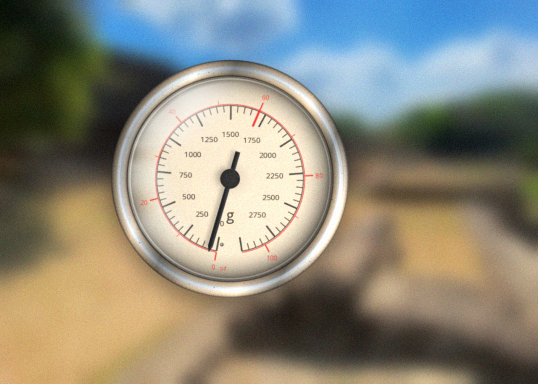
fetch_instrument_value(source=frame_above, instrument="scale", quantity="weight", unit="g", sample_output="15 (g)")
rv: 50 (g)
